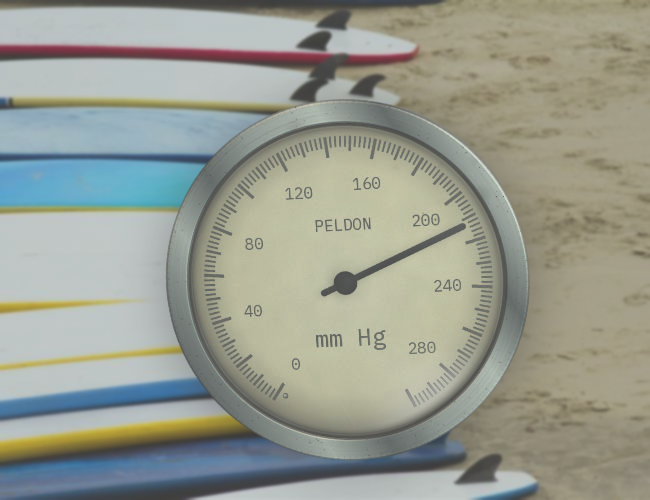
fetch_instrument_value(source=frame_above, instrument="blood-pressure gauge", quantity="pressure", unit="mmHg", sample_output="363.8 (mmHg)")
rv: 212 (mmHg)
